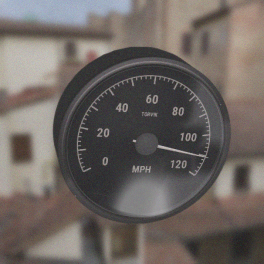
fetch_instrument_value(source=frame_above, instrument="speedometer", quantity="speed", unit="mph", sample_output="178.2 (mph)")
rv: 110 (mph)
